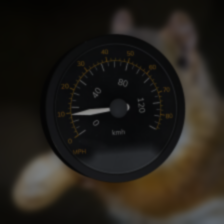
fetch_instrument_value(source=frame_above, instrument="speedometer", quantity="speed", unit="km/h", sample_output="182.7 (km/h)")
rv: 15 (km/h)
